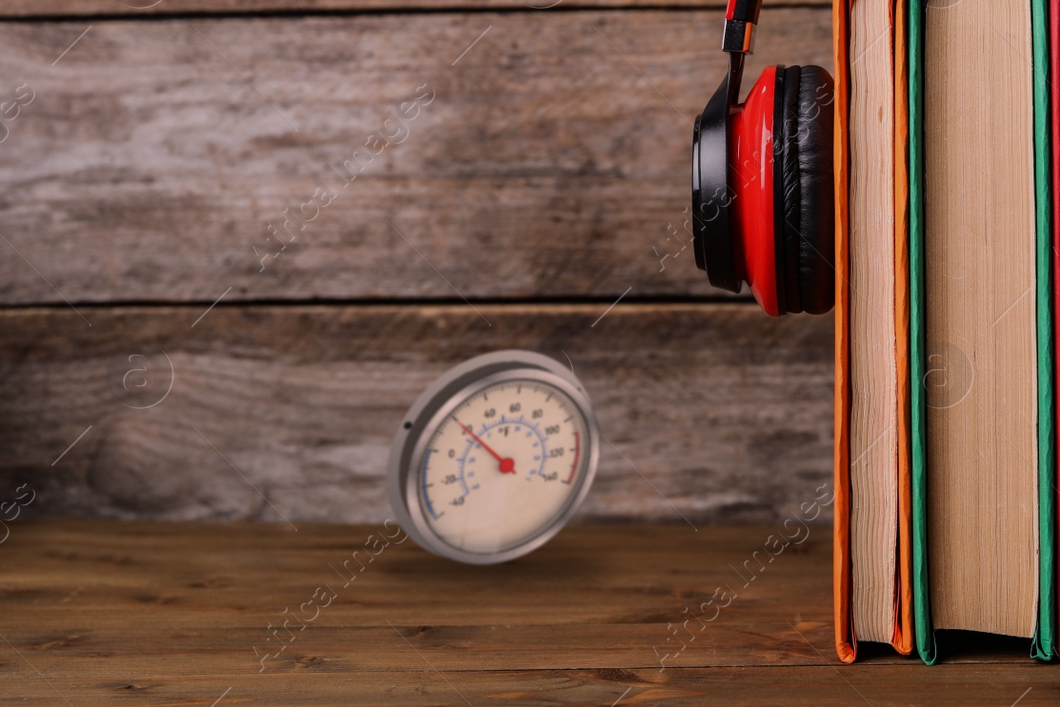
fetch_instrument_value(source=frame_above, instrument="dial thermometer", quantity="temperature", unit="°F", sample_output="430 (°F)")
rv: 20 (°F)
